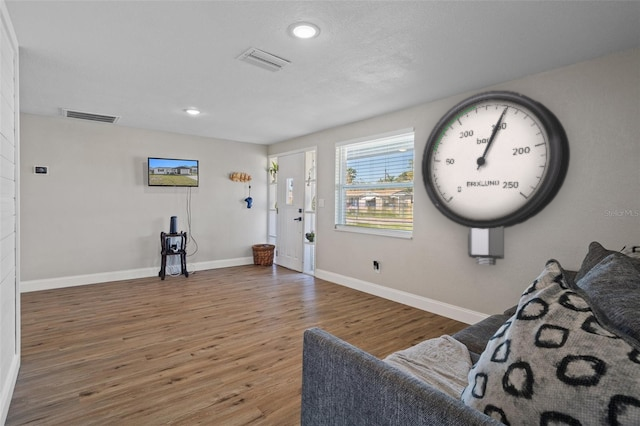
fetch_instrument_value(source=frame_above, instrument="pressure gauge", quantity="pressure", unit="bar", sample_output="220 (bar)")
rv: 150 (bar)
